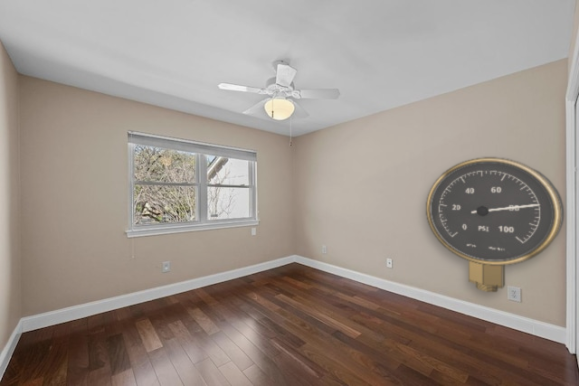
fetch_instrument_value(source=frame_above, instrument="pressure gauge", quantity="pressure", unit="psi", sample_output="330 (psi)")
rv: 80 (psi)
